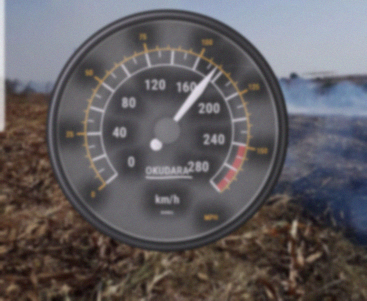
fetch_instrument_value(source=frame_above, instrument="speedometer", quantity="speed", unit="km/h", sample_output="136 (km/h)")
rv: 175 (km/h)
